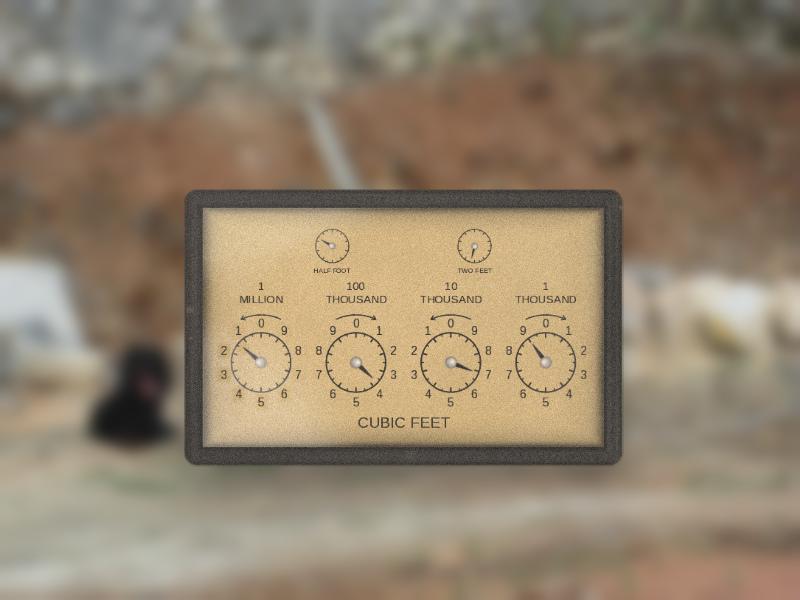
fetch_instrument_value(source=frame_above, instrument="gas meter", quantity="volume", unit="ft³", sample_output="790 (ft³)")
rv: 136900 (ft³)
